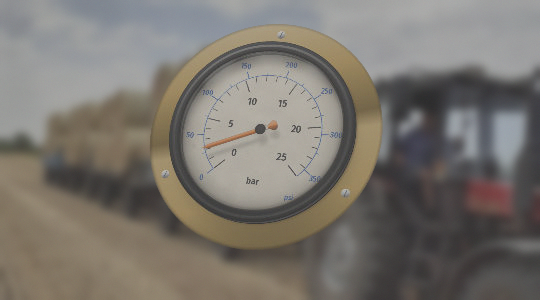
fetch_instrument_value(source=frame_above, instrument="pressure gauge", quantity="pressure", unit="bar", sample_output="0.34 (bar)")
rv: 2 (bar)
